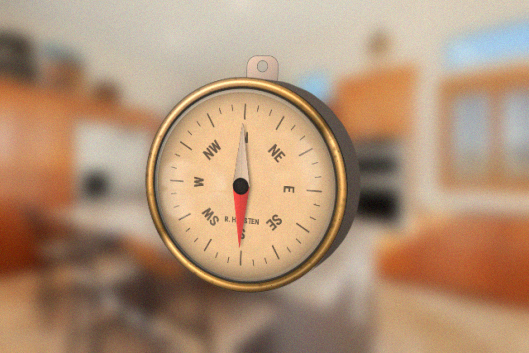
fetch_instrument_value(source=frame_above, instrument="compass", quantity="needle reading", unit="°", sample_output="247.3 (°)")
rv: 180 (°)
